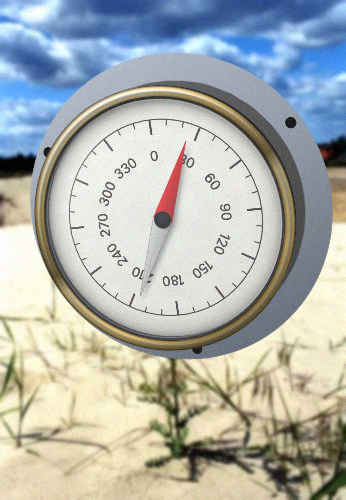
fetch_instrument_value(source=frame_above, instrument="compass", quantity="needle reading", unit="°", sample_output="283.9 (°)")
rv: 25 (°)
